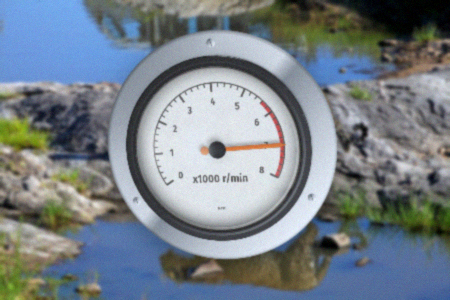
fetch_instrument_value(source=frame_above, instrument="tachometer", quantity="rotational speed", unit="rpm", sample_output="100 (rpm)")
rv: 7000 (rpm)
